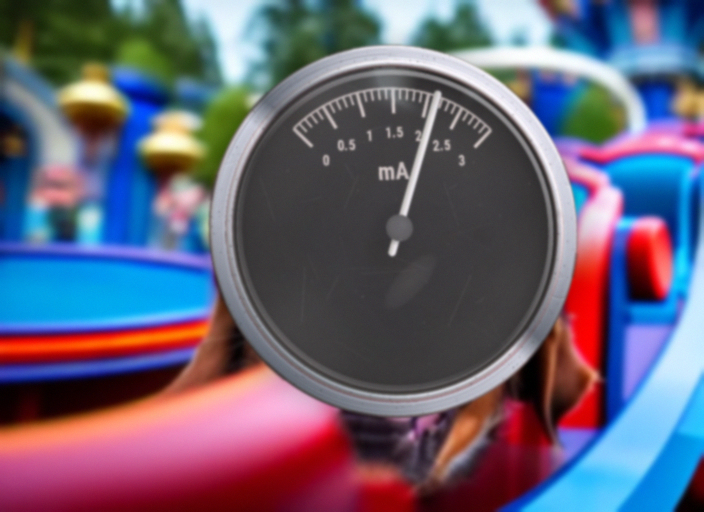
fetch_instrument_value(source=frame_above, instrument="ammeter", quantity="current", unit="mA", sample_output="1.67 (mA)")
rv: 2.1 (mA)
